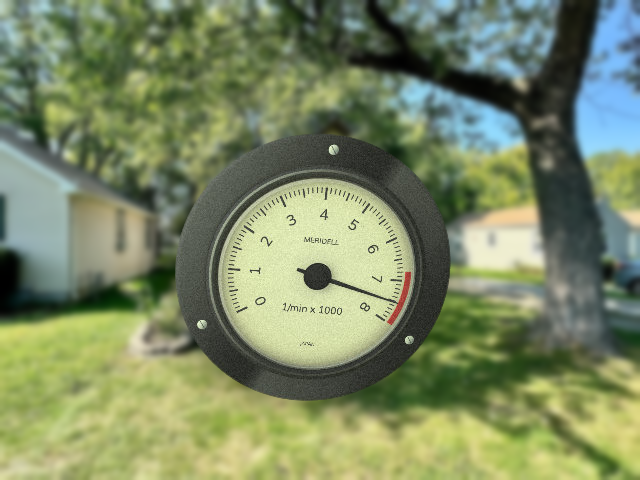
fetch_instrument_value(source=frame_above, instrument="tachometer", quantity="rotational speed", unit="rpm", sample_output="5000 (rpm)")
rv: 7500 (rpm)
